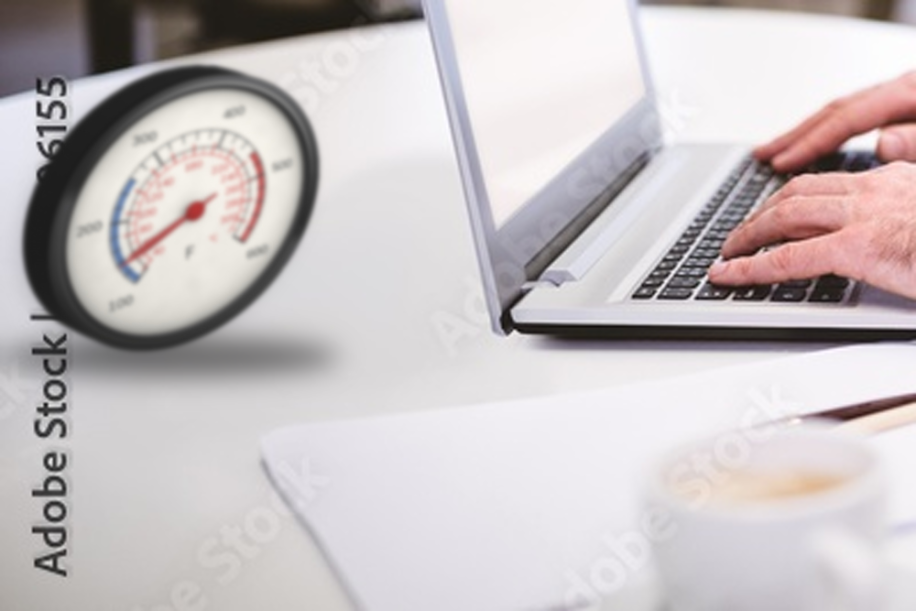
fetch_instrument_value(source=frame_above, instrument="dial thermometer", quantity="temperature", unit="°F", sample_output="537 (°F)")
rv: 140 (°F)
